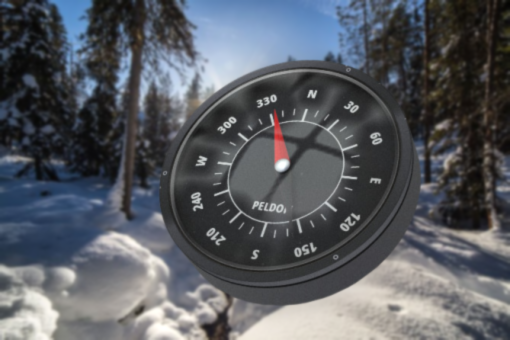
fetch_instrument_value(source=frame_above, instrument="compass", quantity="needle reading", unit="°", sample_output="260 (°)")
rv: 335 (°)
